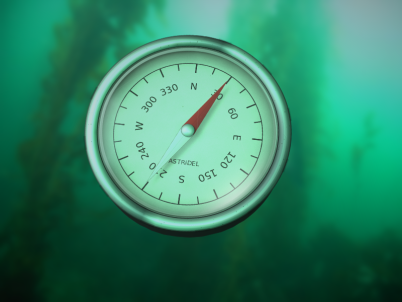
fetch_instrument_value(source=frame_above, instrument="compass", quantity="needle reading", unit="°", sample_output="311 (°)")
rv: 30 (°)
